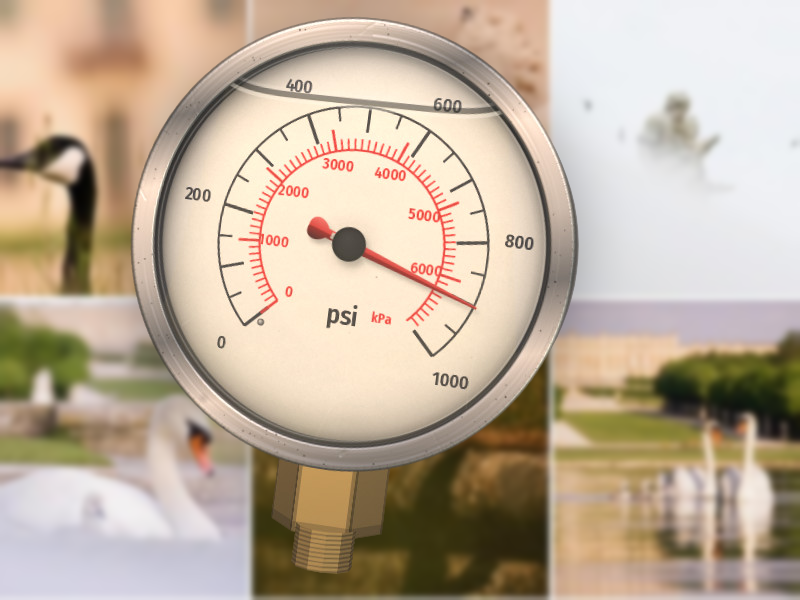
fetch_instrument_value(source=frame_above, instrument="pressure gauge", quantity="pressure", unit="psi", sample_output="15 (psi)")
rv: 900 (psi)
